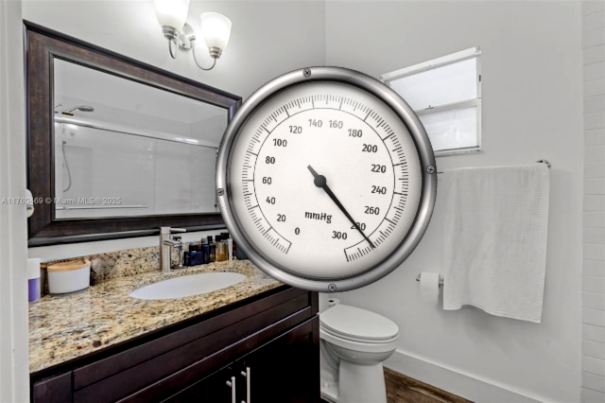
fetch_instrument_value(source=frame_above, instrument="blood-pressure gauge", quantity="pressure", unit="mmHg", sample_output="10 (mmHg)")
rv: 280 (mmHg)
